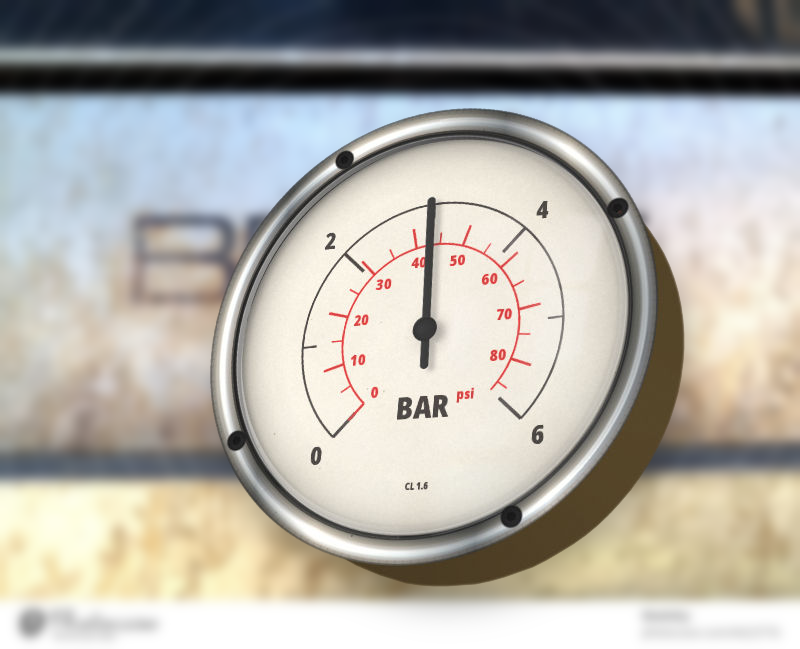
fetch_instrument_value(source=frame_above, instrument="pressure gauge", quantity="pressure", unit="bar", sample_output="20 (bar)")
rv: 3 (bar)
